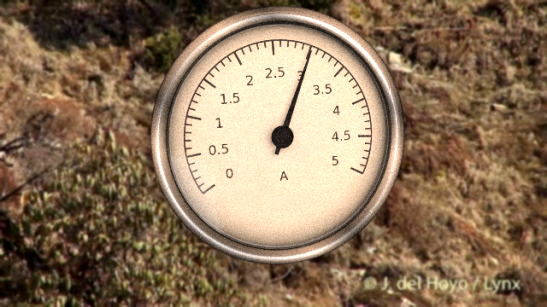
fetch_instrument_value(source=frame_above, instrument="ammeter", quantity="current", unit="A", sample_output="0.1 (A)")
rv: 3 (A)
